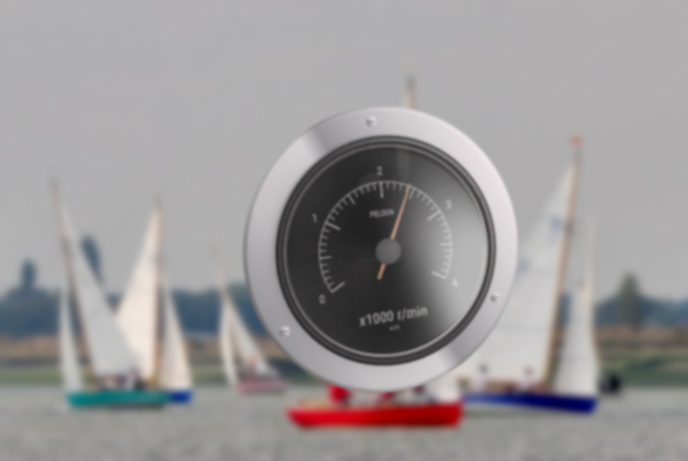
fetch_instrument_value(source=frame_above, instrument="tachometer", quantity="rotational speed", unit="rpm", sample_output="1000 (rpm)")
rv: 2400 (rpm)
